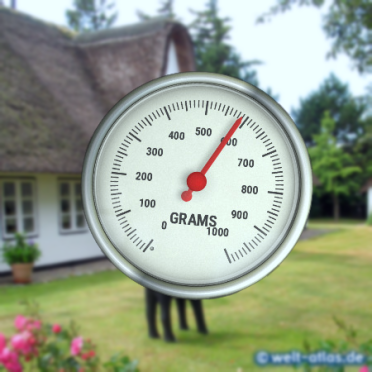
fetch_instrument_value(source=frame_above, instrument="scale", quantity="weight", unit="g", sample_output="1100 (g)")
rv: 590 (g)
